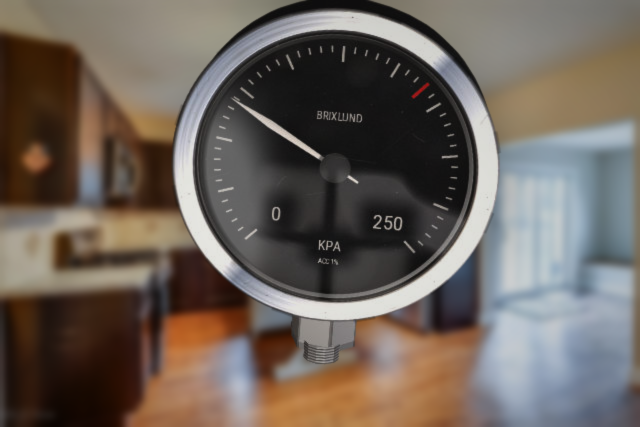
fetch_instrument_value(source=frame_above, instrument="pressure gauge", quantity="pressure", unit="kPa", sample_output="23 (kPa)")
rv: 70 (kPa)
